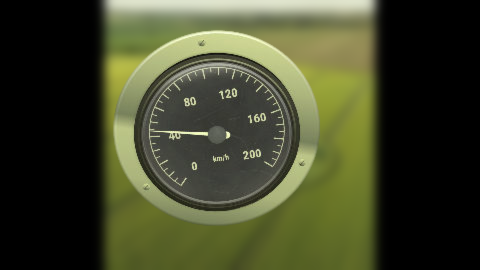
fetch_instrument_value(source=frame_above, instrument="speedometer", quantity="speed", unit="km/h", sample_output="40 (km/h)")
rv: 45 (km/h)
